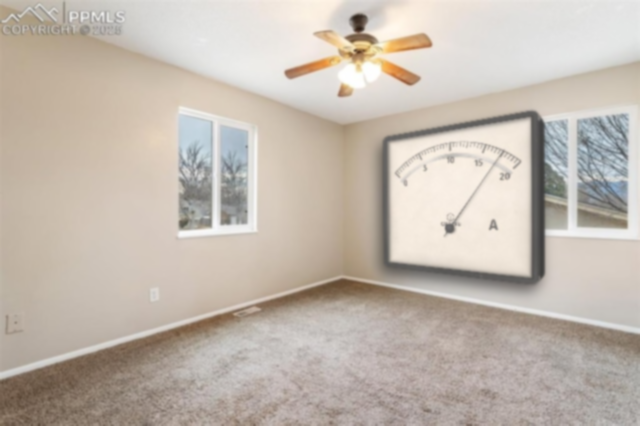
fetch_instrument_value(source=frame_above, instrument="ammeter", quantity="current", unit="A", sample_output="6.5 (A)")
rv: 17.5 (A)
